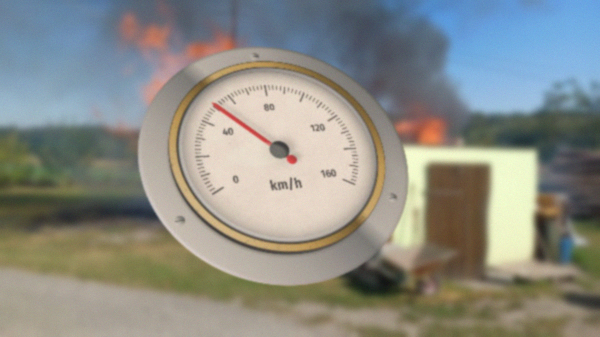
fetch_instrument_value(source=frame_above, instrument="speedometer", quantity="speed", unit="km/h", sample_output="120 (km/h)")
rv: 50 (km/h)
